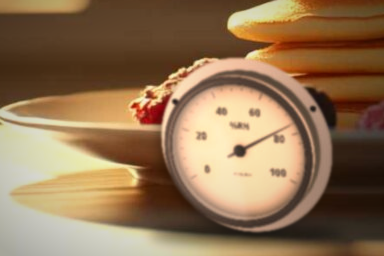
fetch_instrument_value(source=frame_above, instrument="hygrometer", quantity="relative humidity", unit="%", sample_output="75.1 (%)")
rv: 76 (%)
